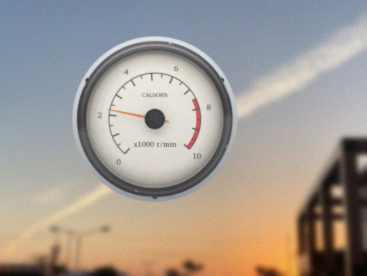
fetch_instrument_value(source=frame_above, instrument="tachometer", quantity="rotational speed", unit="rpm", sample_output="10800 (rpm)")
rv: 2250 (rpm)
